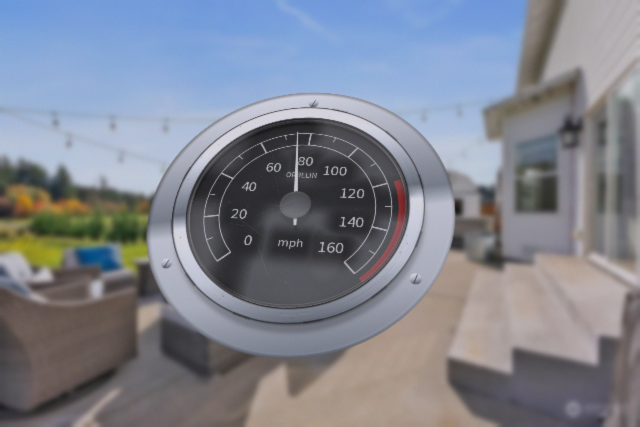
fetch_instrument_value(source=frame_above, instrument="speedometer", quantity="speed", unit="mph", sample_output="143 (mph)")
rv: 75 (mph)
